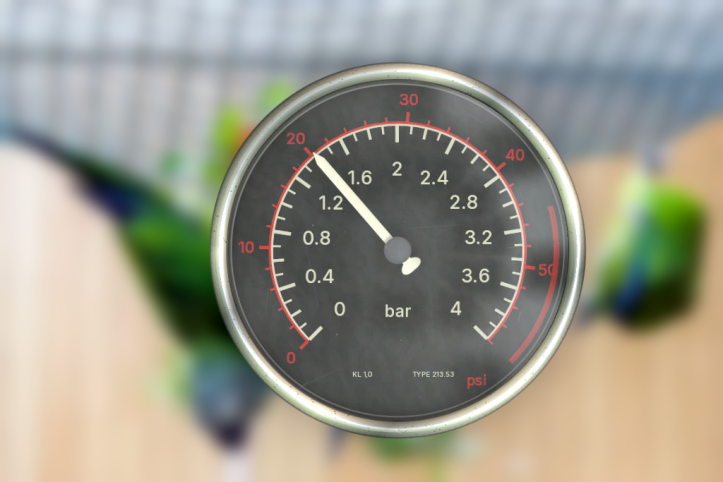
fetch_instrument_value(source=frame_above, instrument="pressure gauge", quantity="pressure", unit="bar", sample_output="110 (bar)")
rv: 1.4 (bar)
